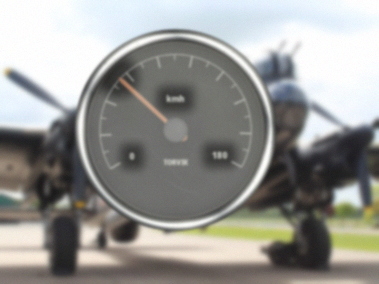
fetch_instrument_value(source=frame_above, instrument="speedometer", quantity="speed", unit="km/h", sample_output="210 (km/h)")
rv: 55 (km/h)
